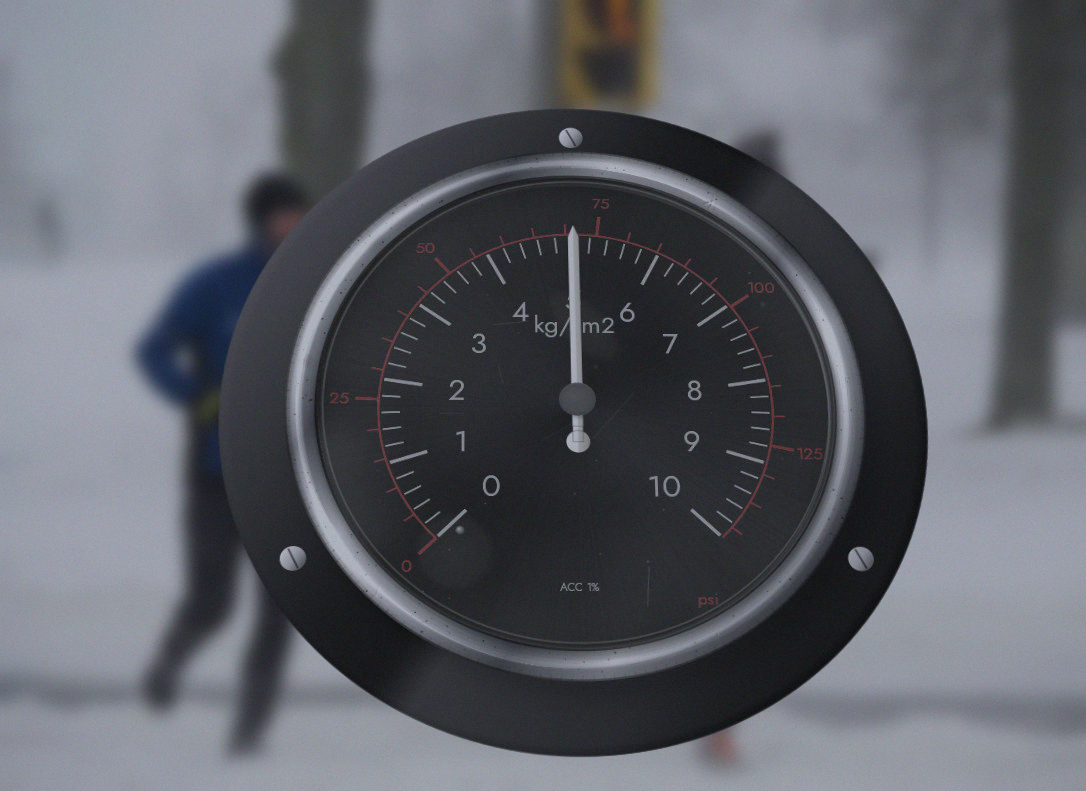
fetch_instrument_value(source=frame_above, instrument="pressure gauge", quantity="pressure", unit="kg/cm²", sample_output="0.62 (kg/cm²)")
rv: 5 (kg/cm²)
